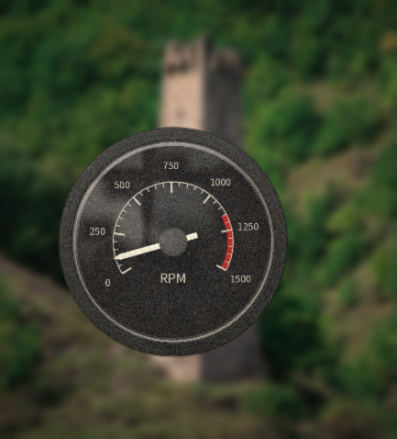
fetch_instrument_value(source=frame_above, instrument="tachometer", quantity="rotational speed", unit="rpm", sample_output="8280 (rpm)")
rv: 100 (rpm)
